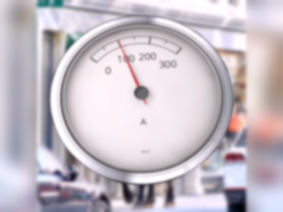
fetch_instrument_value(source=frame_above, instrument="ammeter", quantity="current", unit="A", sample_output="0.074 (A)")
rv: 100 (A)
